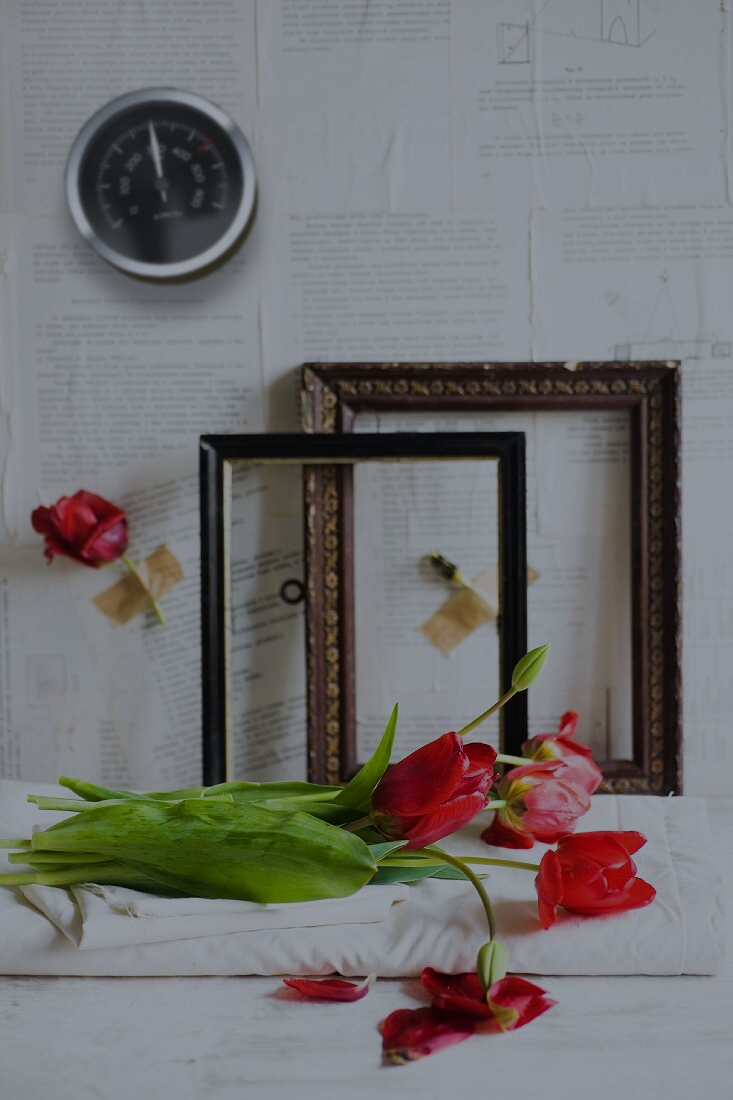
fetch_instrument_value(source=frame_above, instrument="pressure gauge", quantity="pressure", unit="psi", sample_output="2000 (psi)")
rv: 300 (psi)
